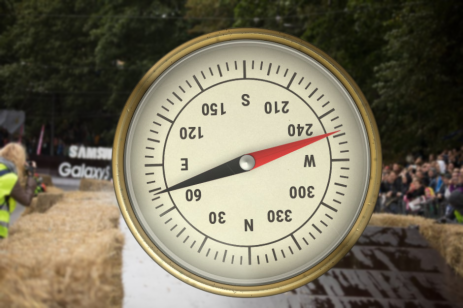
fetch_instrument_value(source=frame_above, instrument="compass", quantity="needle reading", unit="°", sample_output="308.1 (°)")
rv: 252.5 (°)
